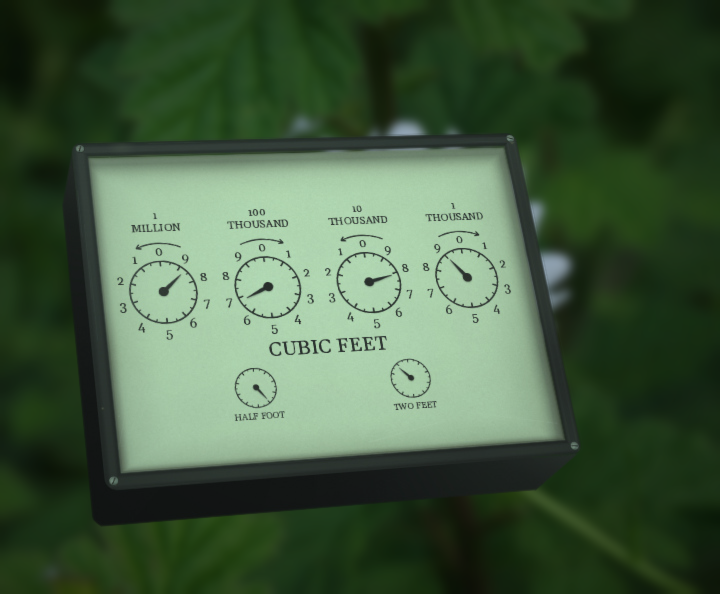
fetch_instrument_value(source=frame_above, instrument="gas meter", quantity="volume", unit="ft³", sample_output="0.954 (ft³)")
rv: 867900 (ft³)
